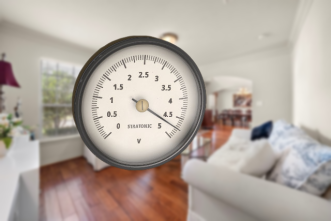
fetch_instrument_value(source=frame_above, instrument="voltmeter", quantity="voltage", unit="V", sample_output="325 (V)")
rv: 4.75 (V)
